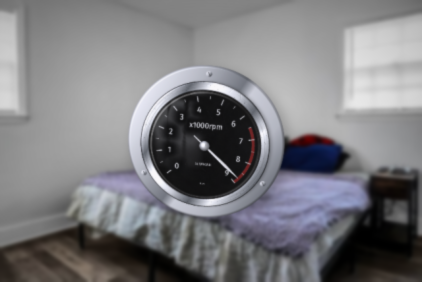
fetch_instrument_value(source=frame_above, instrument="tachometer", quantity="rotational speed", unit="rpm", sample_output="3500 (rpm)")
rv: 8750 (rpm)
